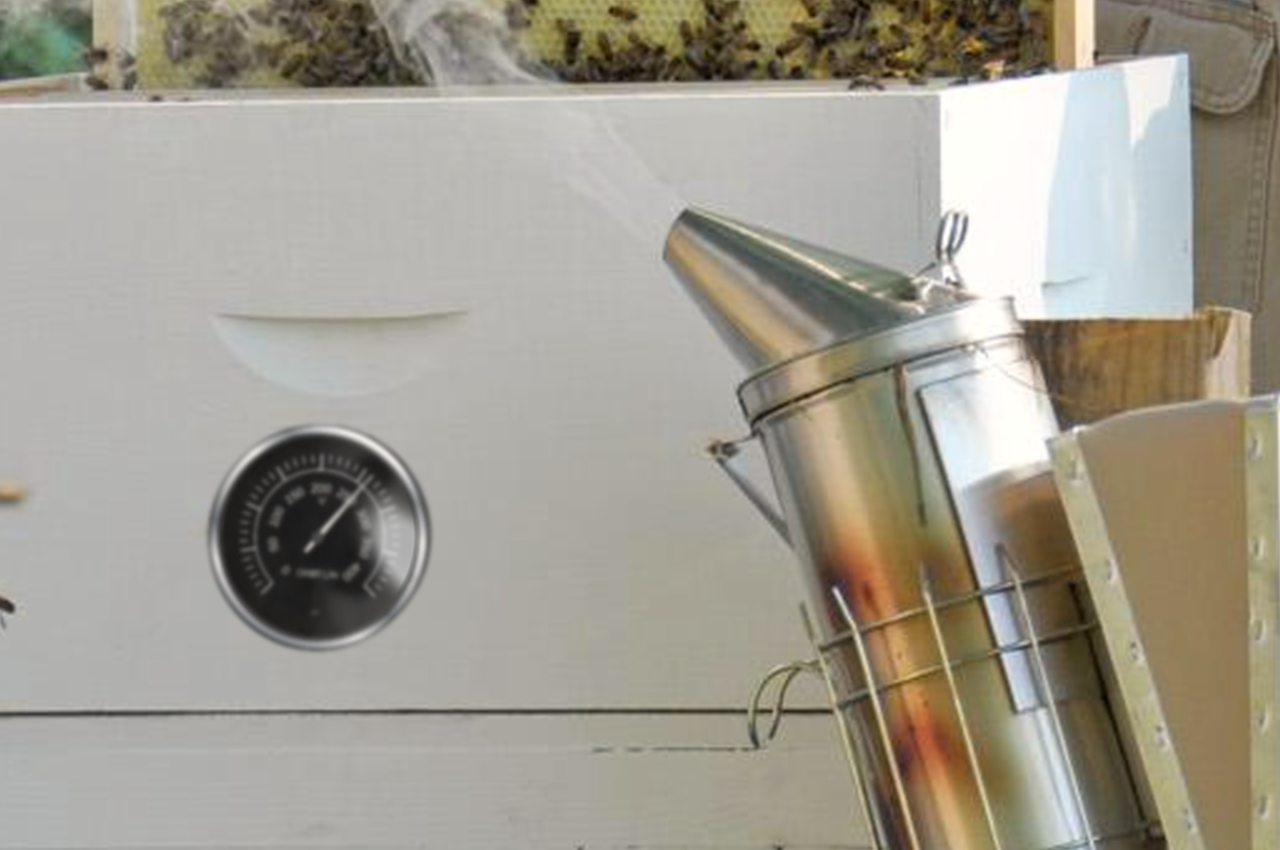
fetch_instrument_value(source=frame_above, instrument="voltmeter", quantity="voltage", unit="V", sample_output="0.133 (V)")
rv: 260 (V)
